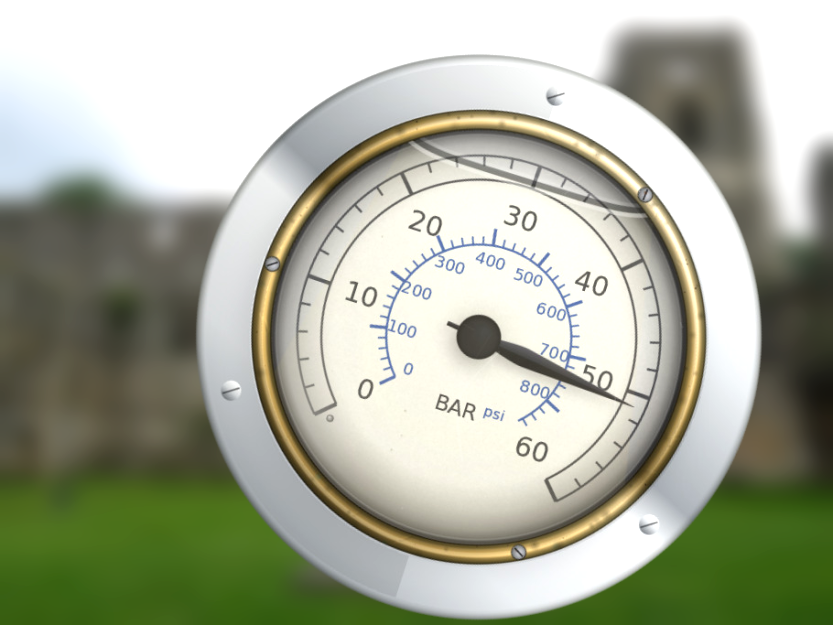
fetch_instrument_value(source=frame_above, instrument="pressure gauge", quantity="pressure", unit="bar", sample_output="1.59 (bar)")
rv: 51 (bar)
